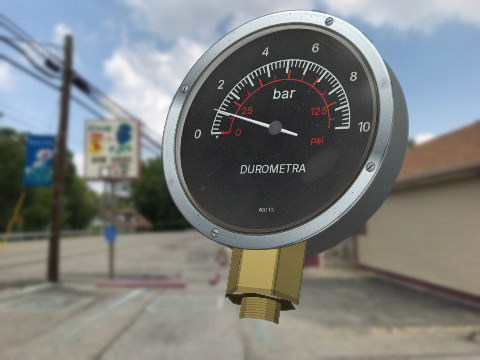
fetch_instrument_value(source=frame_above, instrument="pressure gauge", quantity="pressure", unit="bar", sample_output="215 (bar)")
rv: 1 (bar)
